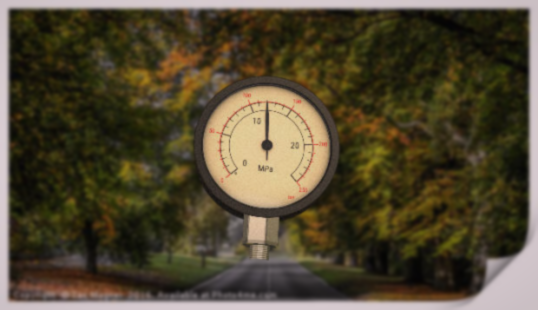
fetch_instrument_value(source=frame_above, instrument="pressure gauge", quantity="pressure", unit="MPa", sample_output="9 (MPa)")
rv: 12 (MPa)
